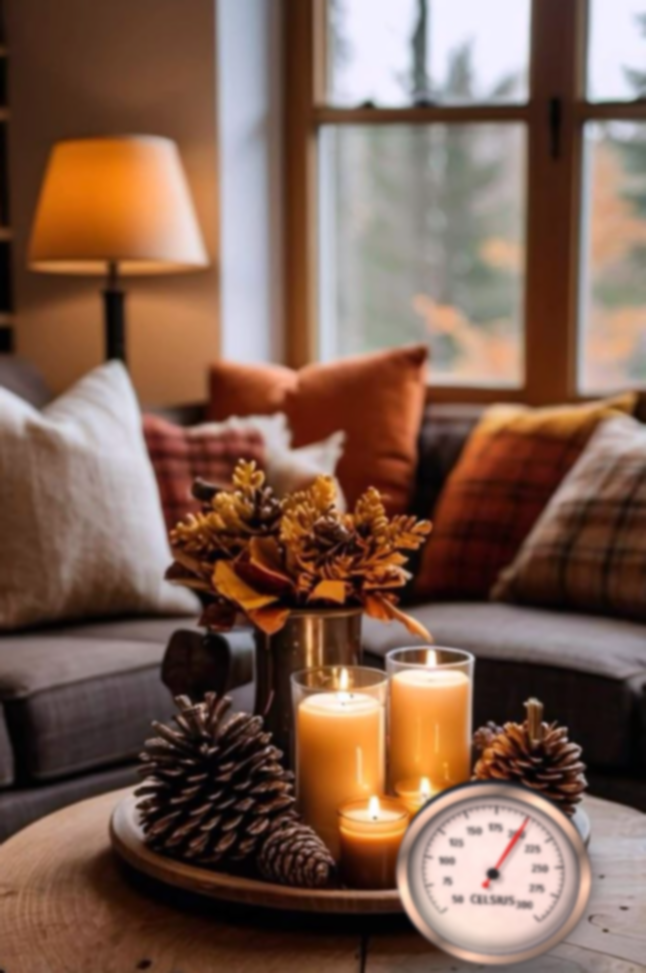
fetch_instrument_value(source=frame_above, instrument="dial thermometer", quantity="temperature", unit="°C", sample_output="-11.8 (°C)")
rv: 200 (°C)
